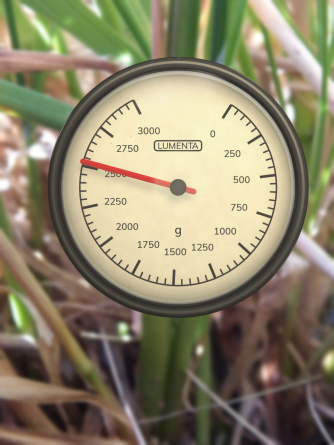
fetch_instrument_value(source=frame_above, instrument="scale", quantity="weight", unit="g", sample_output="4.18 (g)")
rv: 2525 (g)
